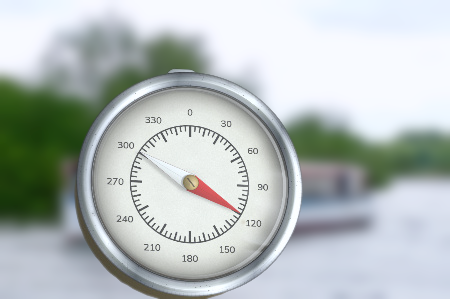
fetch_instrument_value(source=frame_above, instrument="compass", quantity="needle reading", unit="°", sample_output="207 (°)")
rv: 120 (°)
